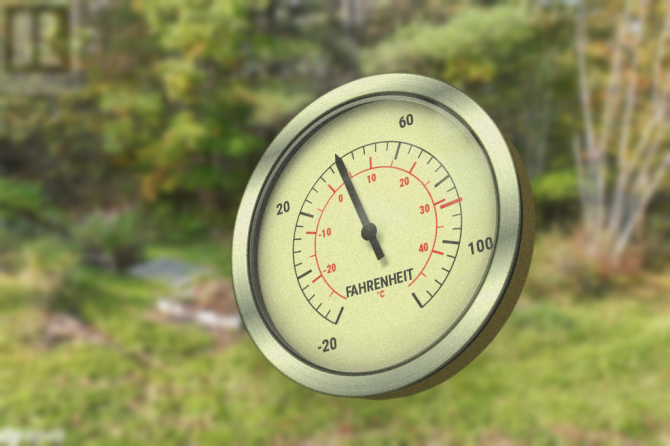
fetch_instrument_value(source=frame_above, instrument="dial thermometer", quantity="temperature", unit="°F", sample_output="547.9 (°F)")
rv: 40 (°F)
